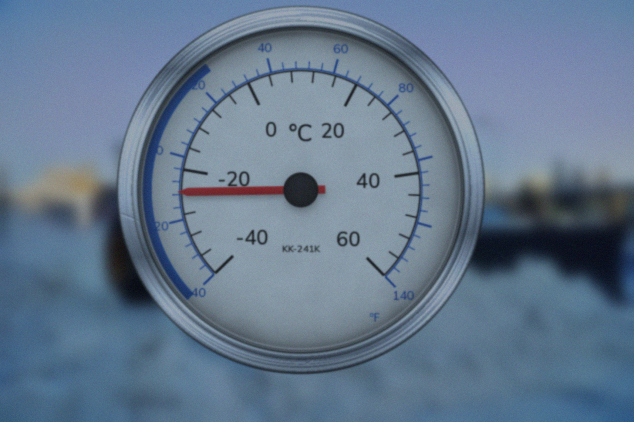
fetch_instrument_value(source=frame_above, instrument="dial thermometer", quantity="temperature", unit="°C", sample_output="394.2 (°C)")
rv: -24 (°C)
